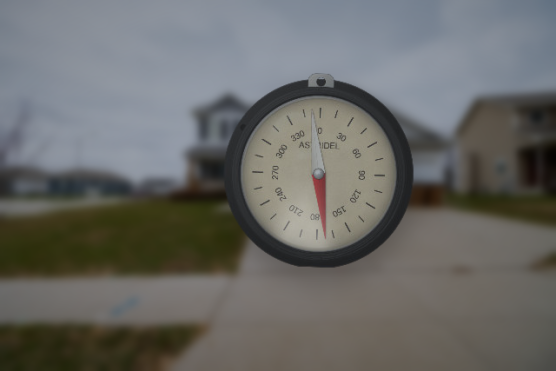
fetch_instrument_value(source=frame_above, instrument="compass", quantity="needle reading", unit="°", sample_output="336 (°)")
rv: 172.5 (°)
